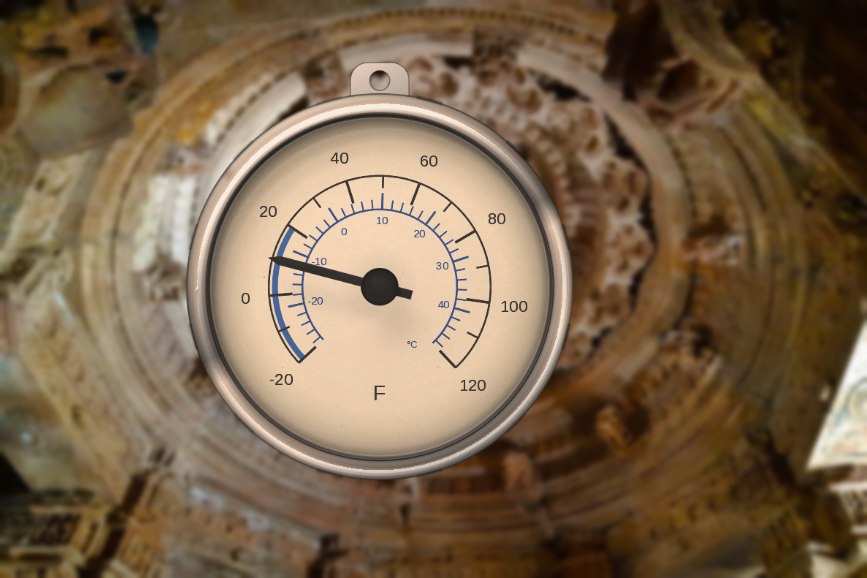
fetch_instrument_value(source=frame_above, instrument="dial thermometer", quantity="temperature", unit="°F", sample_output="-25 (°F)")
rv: 10 (°F)
